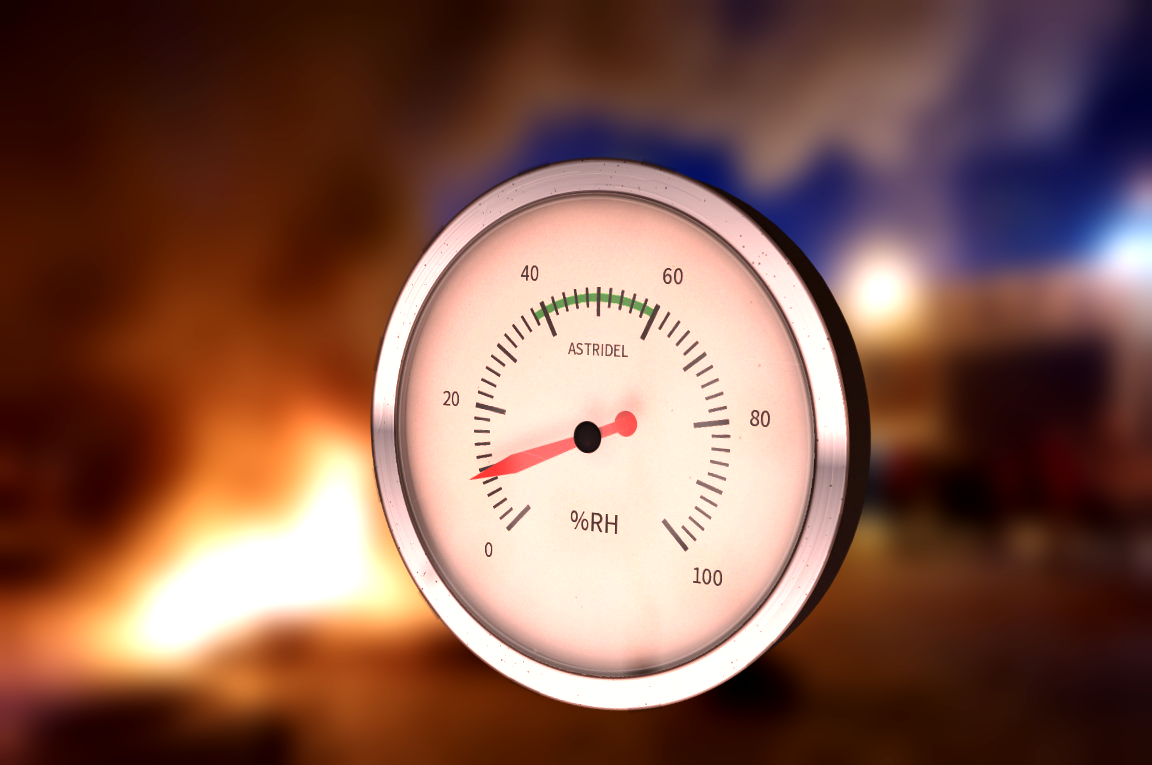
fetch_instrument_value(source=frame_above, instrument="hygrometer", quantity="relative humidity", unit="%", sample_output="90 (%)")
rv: 9 (%)
